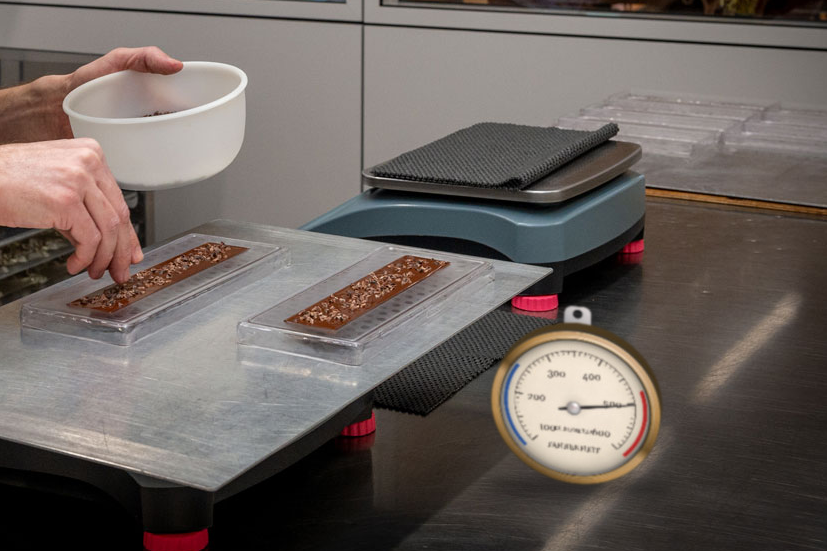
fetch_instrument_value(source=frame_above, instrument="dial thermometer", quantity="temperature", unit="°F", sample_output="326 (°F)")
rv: 500 (°F)
